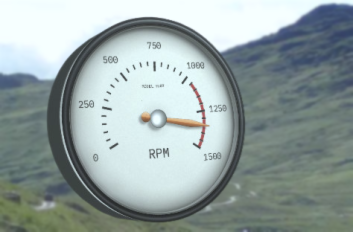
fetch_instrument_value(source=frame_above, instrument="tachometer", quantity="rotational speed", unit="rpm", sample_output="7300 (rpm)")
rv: 1350 (rpm)
